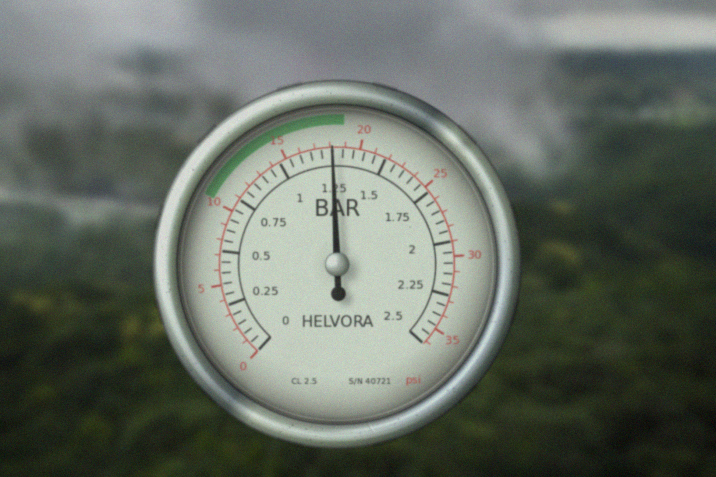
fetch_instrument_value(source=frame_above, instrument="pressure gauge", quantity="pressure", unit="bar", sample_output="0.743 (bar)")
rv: 1.25 (bar)
